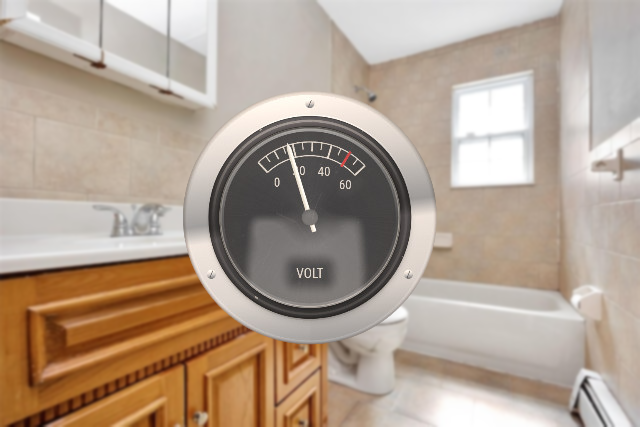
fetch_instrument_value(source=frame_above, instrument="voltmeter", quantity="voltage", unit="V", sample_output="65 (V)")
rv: 17.5 (V)
